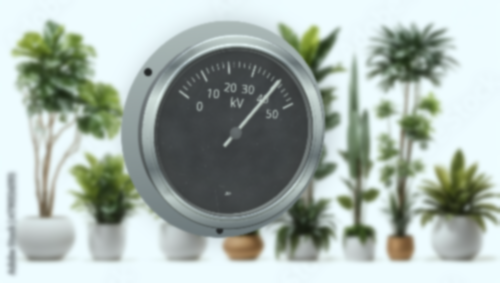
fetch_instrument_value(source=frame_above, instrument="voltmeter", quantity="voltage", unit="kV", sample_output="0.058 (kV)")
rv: 40 (kV)
